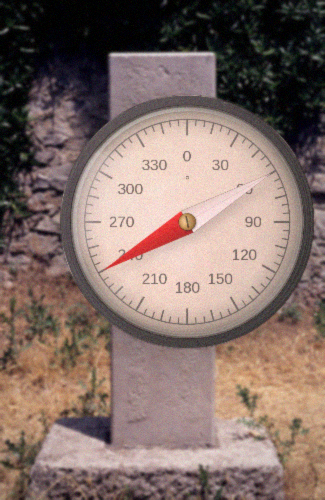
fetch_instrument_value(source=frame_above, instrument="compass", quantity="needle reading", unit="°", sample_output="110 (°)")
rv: 240 (°)
